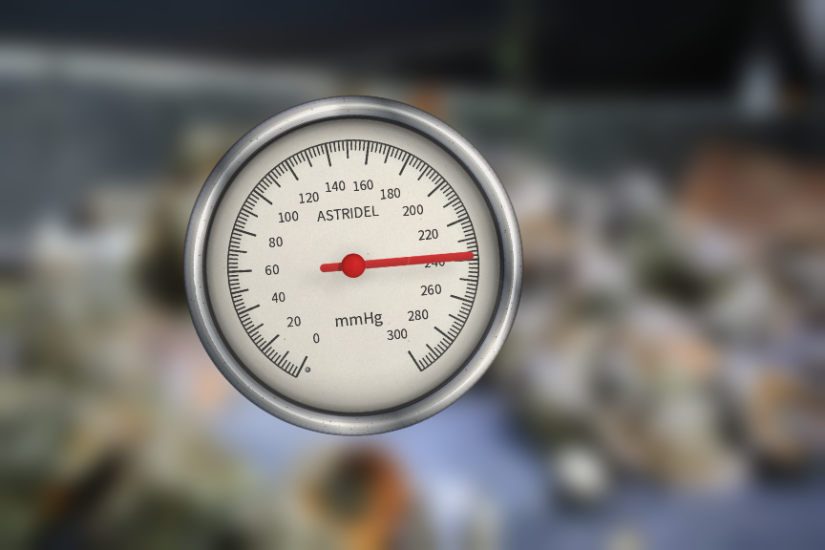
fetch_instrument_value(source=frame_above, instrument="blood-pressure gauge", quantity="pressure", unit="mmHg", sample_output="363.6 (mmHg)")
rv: 238 (mmHg)
